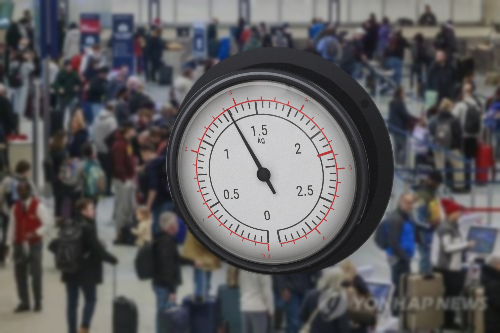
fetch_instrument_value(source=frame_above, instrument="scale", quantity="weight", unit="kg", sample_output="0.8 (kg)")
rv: 1.3 (kg)
